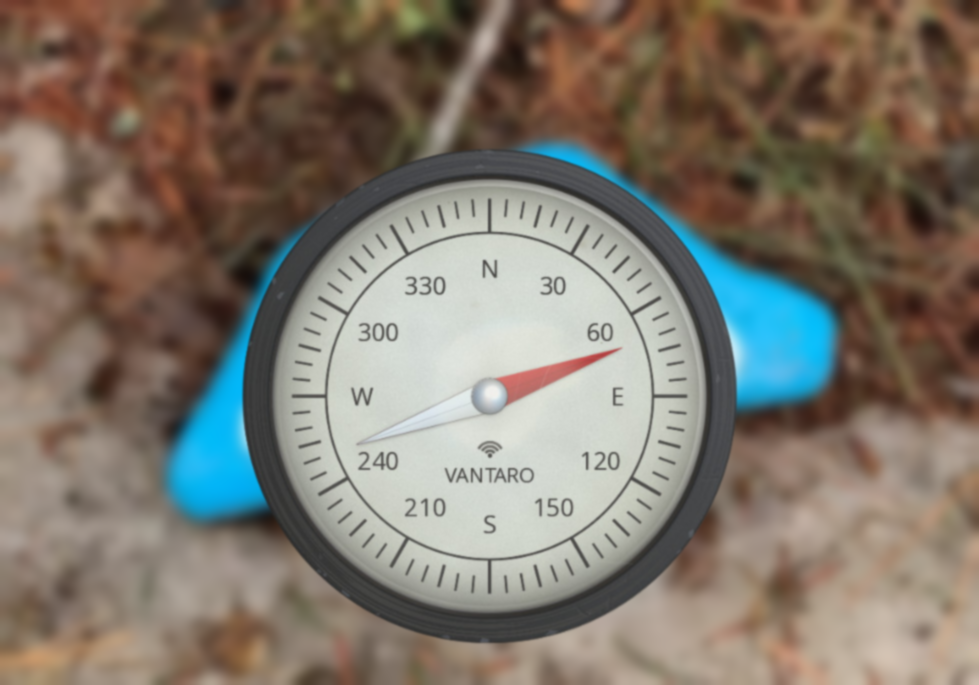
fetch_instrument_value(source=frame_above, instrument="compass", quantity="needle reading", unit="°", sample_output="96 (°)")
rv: 70 (°)
